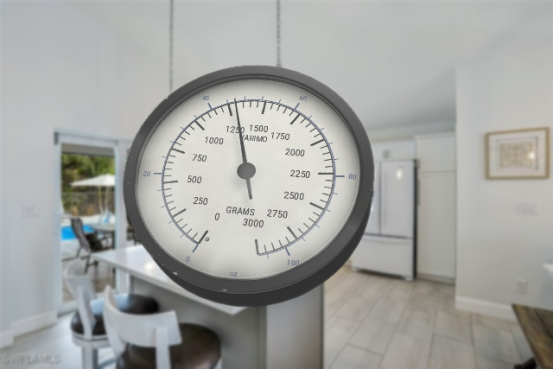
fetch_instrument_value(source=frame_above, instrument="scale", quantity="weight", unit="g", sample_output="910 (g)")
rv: 1300 (g)
